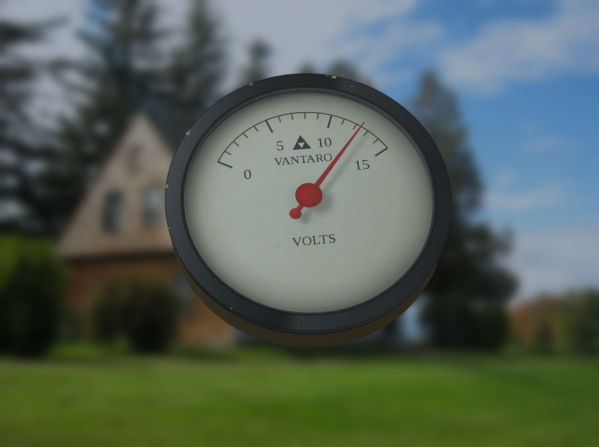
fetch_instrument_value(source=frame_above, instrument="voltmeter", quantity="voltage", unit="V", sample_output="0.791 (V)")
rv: 12.5 (V)
